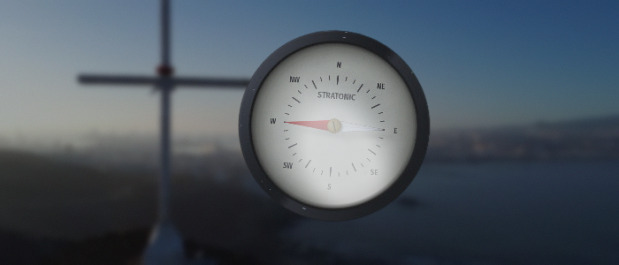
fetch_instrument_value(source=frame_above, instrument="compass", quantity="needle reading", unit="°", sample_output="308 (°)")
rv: 270 (°)
